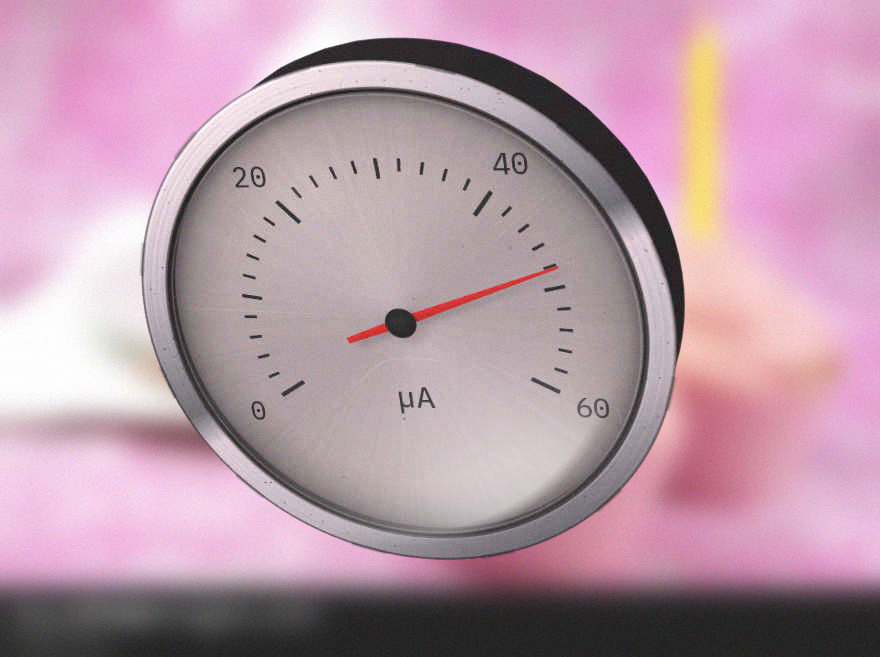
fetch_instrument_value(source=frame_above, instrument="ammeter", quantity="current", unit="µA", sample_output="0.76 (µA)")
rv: 48 (µA)
